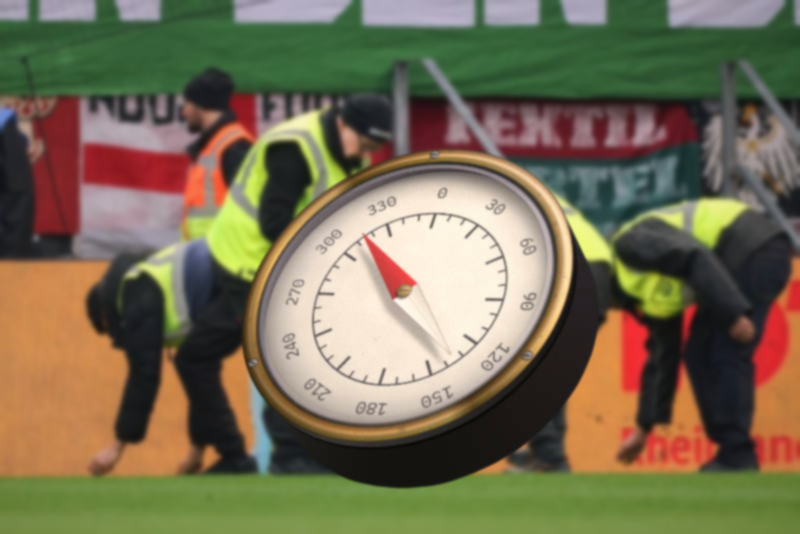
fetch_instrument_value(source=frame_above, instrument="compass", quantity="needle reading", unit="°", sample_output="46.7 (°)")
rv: 315 (°)
